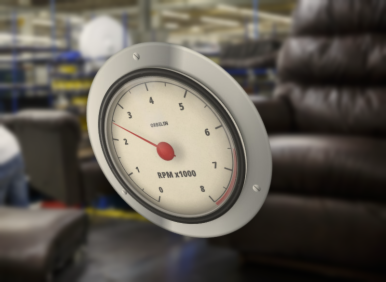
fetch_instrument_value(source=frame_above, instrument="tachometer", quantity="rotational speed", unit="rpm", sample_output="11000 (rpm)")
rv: 2500 (rpm)
